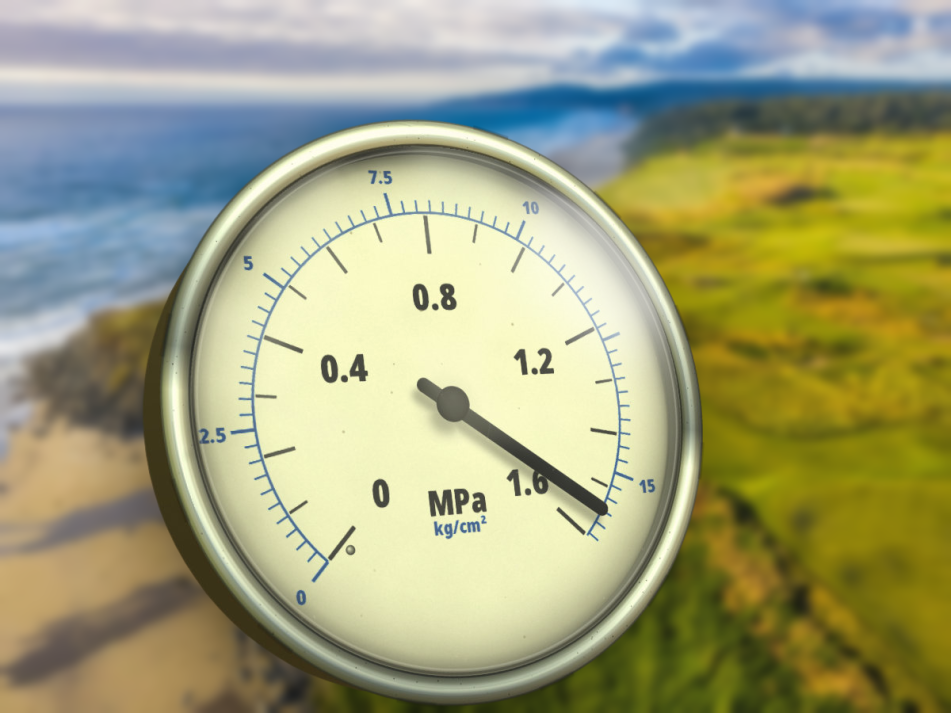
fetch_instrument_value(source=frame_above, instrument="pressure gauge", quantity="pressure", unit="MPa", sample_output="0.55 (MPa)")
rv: 1.55 (MPa)
